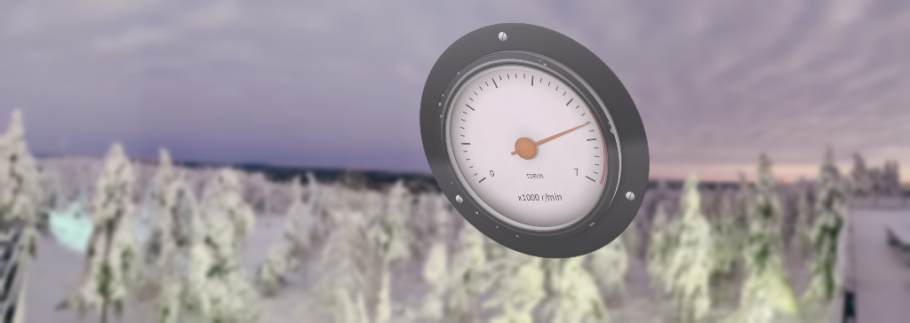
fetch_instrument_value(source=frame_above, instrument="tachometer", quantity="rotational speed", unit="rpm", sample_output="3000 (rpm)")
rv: 5600 (rpm)
